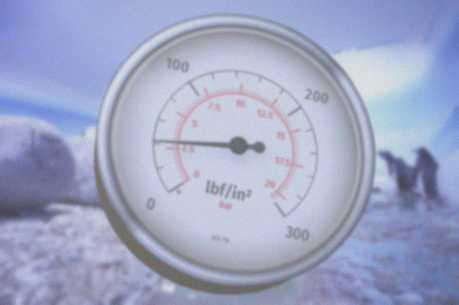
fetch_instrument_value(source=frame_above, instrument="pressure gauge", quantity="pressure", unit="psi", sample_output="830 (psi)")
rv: 40 (psi)
